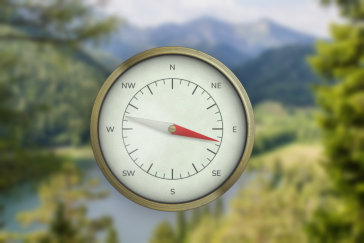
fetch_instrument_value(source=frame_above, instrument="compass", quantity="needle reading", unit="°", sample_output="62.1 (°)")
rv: 105 (°)
